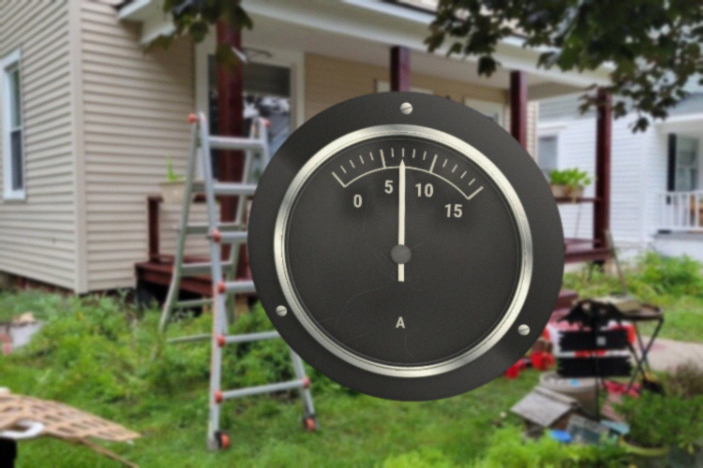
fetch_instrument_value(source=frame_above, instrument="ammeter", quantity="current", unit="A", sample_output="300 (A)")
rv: 7 (A)
